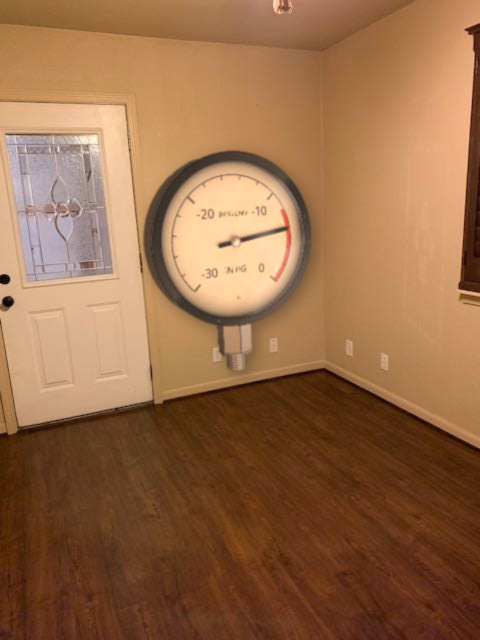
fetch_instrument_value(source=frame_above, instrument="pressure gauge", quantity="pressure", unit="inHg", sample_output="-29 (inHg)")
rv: -6 (inHg)
